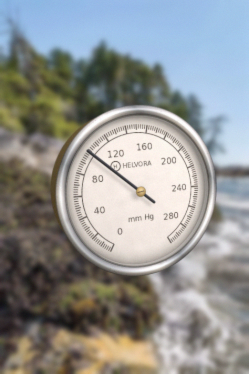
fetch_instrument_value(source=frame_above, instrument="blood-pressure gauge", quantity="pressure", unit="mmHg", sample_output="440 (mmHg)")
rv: 100 (mmHg)
